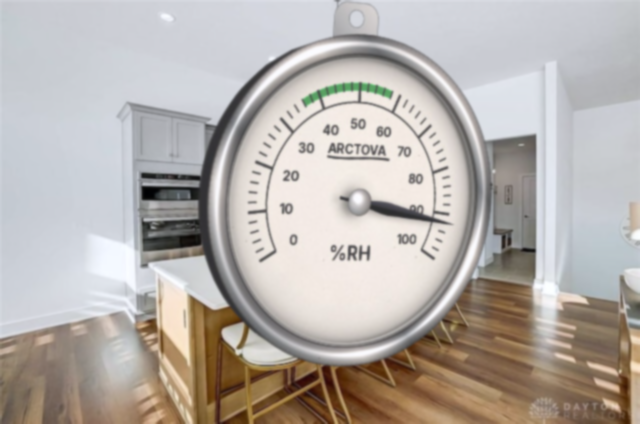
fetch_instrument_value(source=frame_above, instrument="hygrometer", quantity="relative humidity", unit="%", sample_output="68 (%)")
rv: 92 (%)
